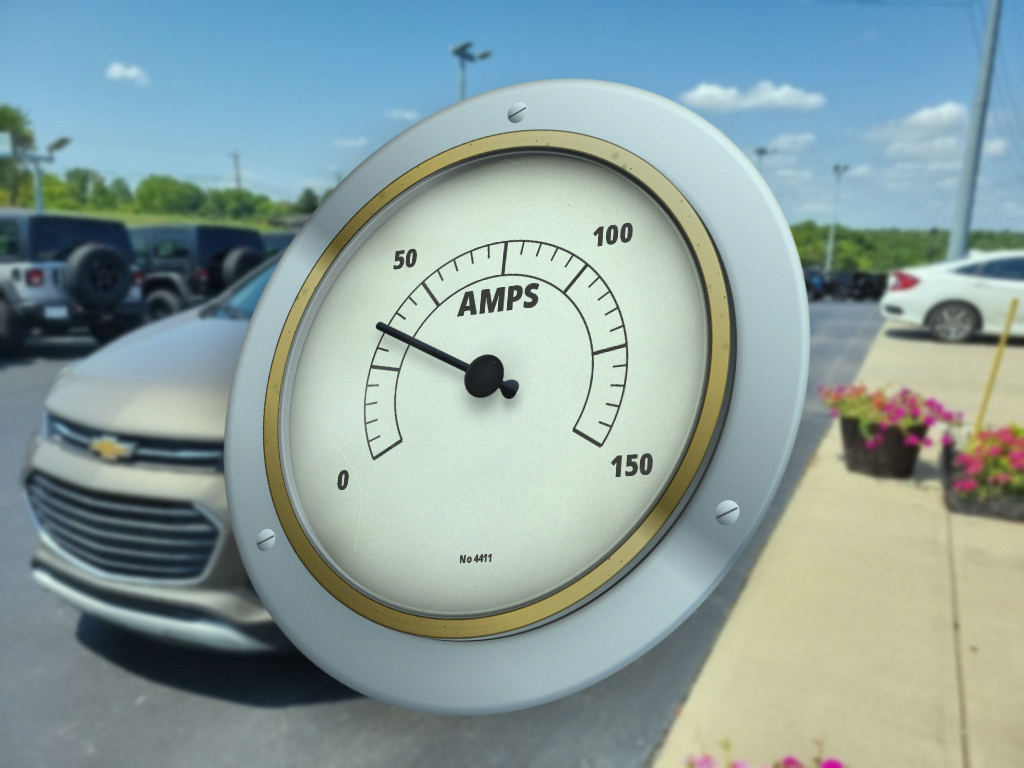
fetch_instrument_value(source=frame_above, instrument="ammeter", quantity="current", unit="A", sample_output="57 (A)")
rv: 35 (A)
